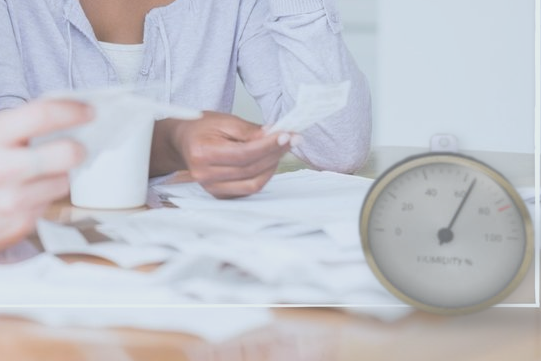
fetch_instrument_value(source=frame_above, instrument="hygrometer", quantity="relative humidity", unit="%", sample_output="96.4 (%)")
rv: 64 (%)
